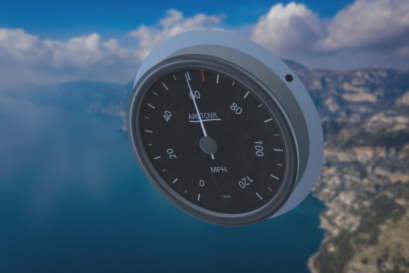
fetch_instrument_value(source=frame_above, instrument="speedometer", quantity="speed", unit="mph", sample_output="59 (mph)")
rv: 60 (mph)
